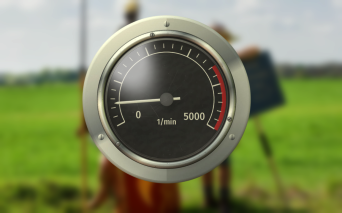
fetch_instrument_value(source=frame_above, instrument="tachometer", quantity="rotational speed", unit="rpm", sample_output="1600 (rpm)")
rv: 500 (rpm)
